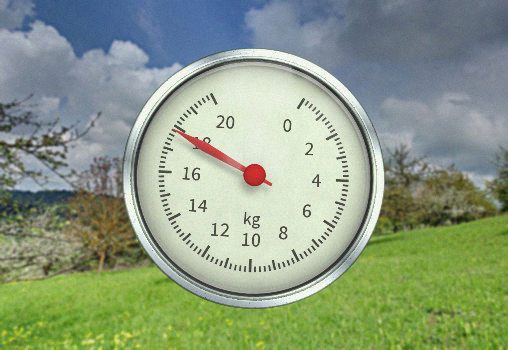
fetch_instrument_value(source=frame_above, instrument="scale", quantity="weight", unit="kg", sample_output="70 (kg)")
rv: 17.8 (kg)
